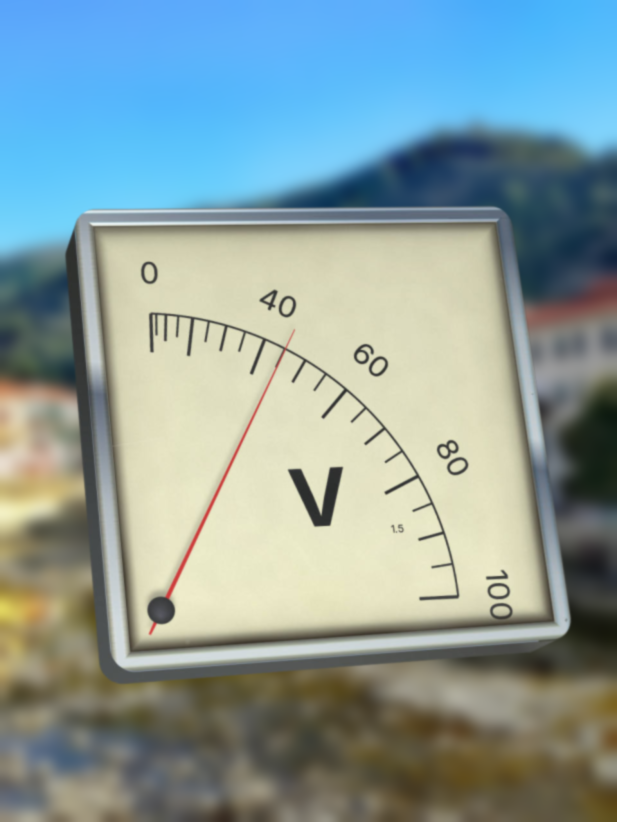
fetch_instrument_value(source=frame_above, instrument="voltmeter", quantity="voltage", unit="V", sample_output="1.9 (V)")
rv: 45 (V)
